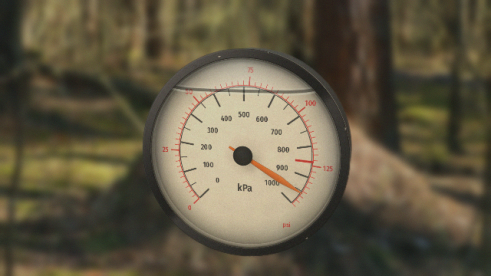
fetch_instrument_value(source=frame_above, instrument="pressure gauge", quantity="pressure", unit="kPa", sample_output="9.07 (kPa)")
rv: 950 (kPa)
